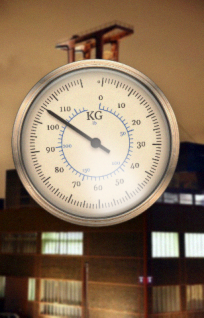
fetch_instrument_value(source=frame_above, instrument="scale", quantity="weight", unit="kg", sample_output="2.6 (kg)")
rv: 105 (kg)
